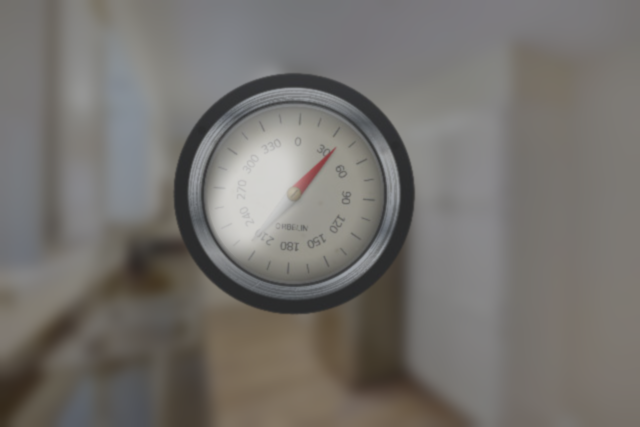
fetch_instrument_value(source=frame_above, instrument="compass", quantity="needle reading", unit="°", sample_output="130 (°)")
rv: 37.5 (°)
